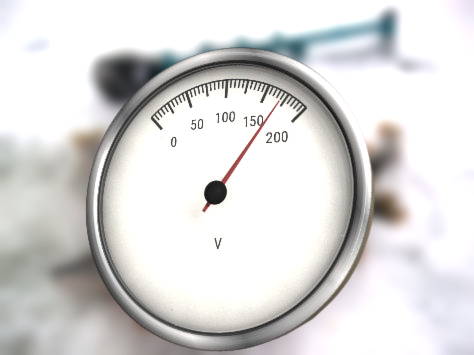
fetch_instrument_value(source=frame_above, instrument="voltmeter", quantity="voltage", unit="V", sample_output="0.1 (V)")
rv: 175 (V)
